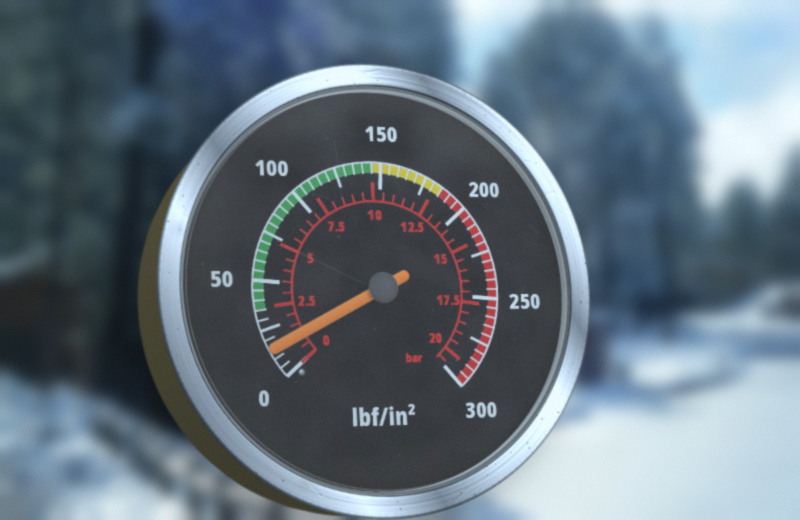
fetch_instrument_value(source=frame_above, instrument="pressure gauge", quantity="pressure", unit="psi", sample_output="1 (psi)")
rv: 15 (psi)
